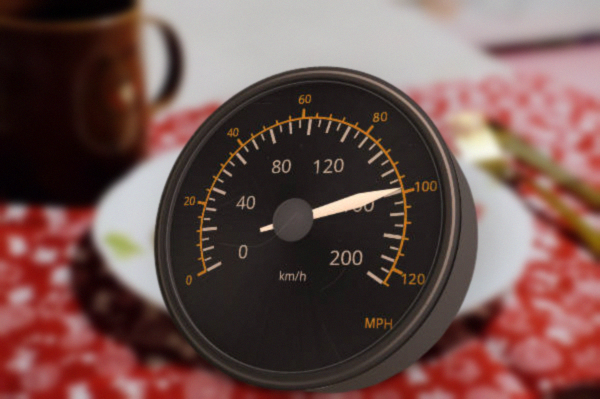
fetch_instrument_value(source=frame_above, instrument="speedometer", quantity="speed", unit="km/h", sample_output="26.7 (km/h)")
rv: 160 (km/h)
